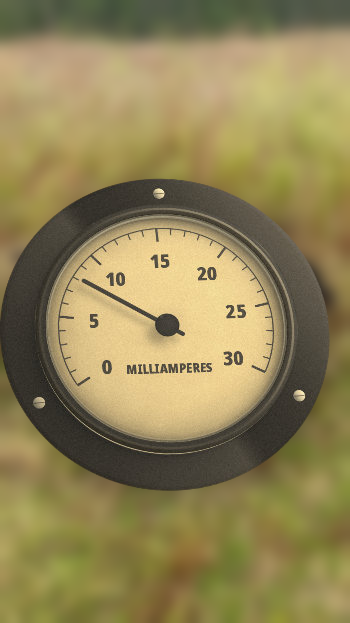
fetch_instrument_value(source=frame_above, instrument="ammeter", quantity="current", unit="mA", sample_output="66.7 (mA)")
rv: 8 (mA)
